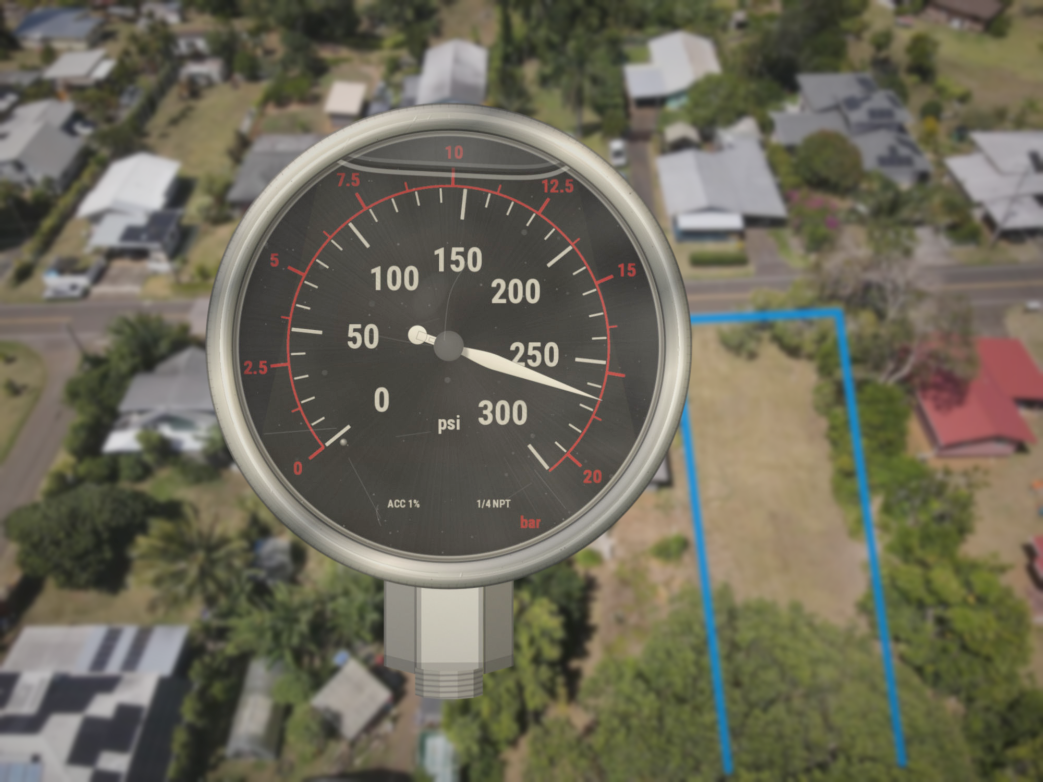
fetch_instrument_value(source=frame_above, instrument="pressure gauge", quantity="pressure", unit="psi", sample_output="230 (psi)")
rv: 265 (psi)
